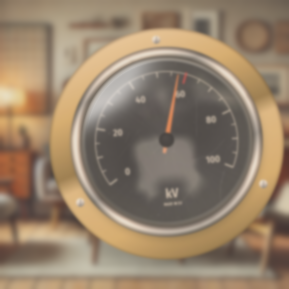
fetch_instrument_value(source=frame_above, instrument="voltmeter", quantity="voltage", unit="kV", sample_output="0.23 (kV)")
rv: 57.5 (kV)
